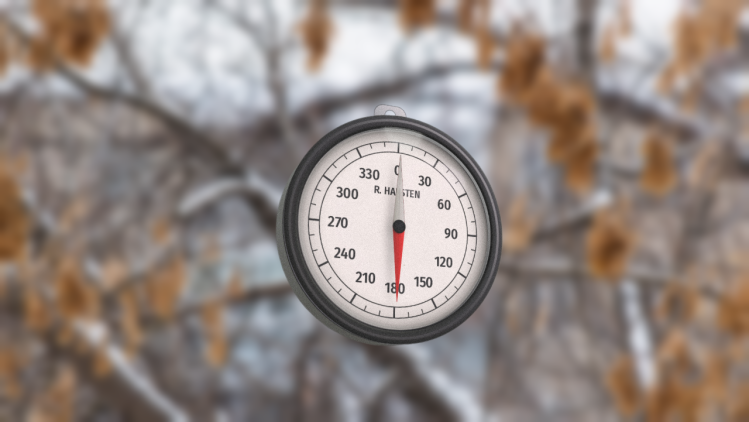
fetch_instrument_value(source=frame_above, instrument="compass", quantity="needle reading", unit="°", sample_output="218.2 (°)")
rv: 180 (°)
